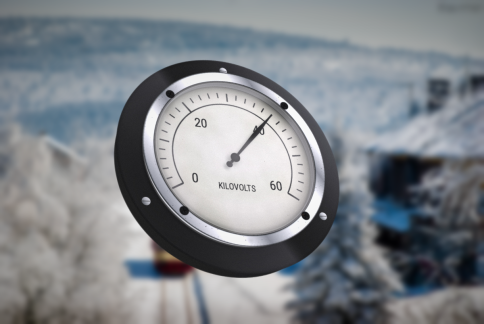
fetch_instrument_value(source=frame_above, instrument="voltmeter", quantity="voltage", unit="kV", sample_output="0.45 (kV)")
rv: 40 (kV)
